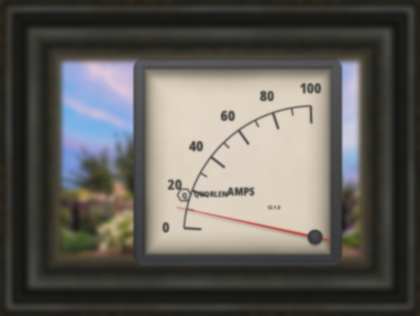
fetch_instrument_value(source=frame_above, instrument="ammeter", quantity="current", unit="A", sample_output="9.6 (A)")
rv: 10 (A)
